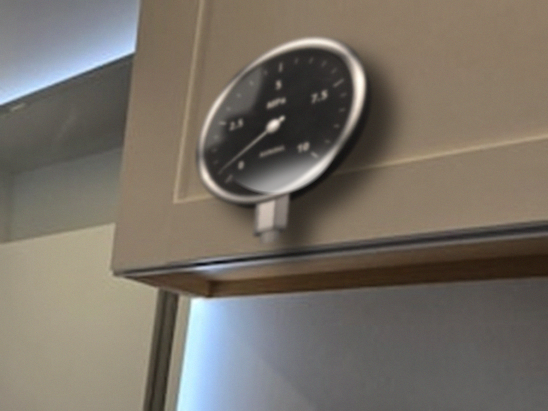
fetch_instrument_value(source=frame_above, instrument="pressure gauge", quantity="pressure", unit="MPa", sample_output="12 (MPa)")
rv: 0.5 (MPa)
